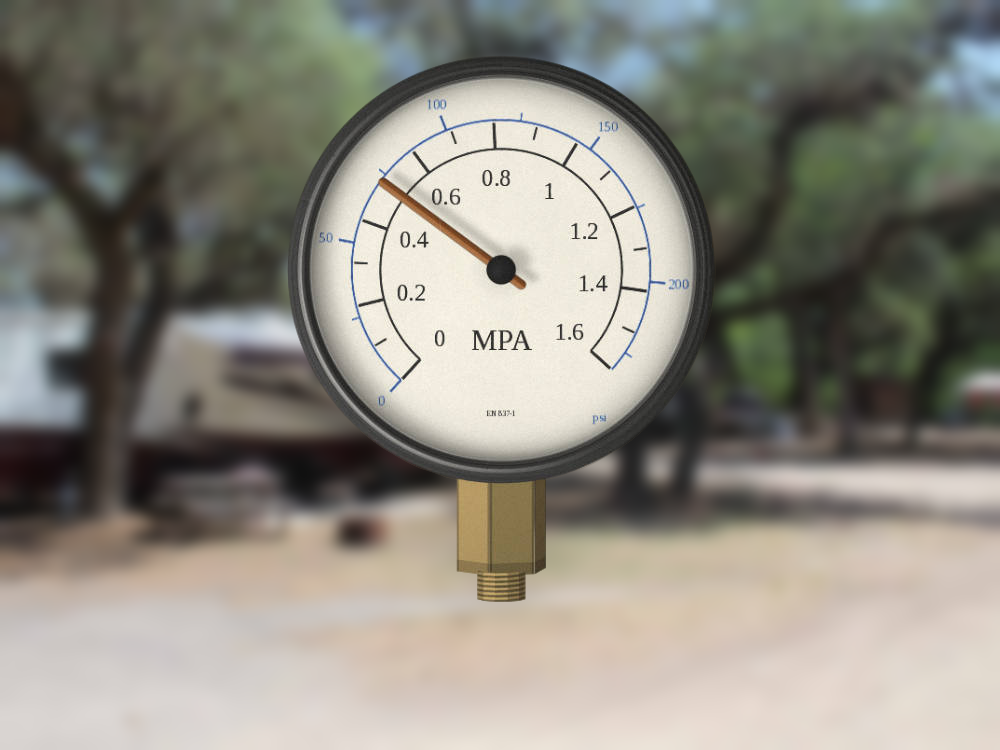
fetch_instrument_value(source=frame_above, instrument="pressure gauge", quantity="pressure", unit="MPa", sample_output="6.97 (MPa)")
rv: 0.5 (MPa)
